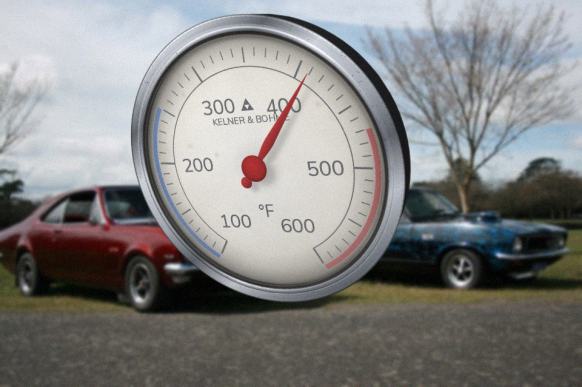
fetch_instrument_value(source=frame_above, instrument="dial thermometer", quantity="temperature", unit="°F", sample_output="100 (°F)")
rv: 410 (°F)
